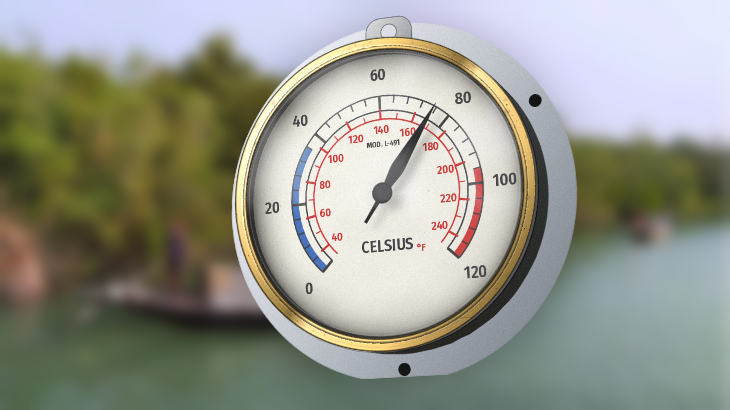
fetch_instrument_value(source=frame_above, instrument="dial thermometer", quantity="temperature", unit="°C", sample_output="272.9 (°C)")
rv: 76 (°C)
